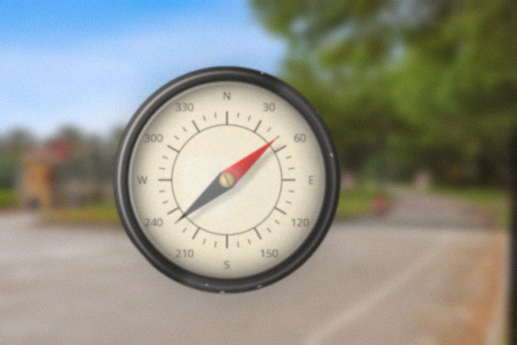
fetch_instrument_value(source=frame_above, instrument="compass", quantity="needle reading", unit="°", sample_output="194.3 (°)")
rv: 50 (°)
